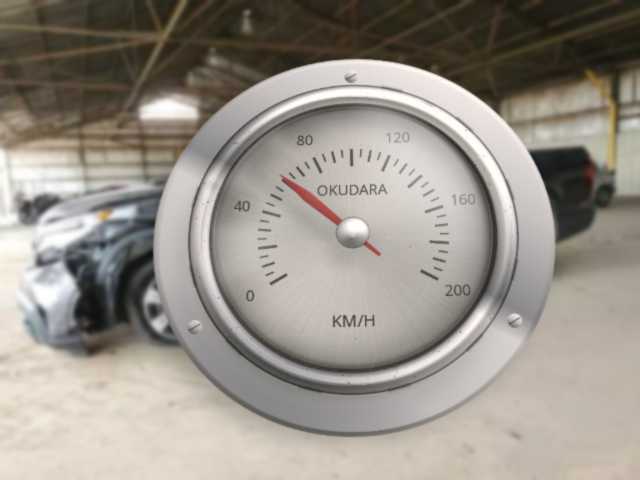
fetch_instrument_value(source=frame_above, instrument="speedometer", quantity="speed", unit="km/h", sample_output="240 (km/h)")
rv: 60 (km/h)
